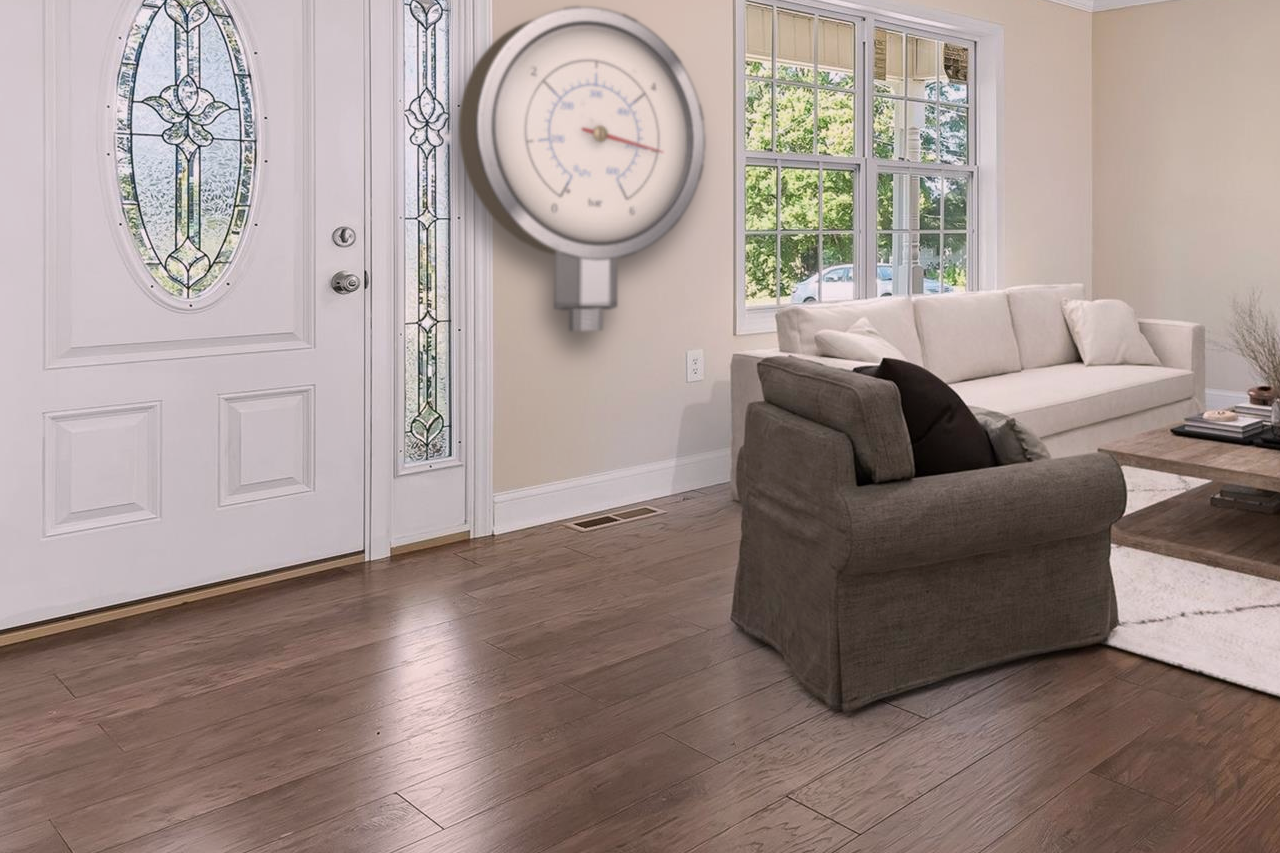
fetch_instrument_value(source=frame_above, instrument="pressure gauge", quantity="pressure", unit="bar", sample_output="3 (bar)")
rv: 5 (bar)
